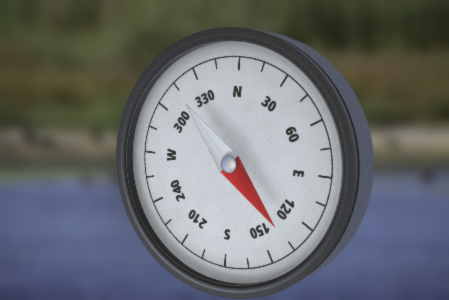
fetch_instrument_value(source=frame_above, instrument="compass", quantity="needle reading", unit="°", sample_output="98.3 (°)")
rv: 135 (°)
